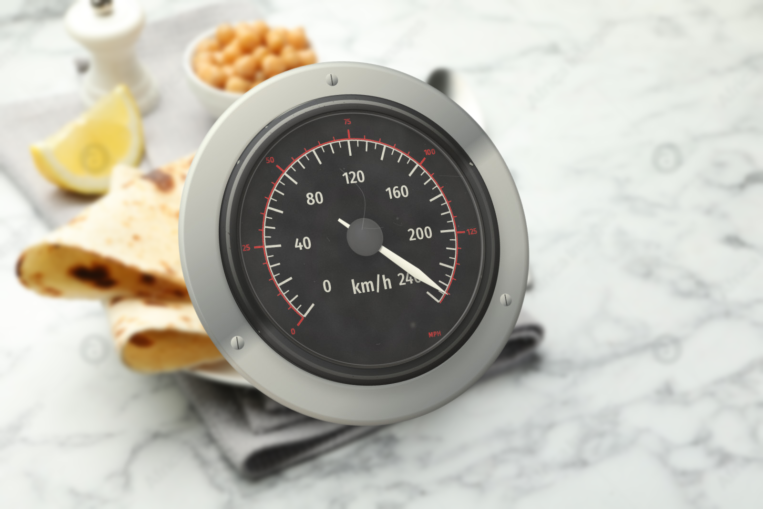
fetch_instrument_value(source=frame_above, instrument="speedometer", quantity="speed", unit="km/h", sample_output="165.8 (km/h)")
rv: 235 (km/h)
